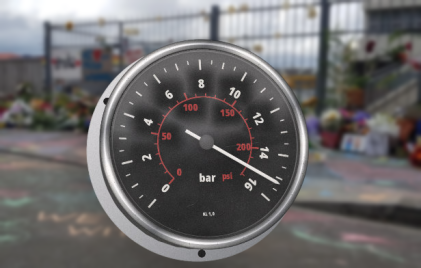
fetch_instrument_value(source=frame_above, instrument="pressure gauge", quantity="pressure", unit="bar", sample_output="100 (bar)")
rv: 15.25 (bar)
